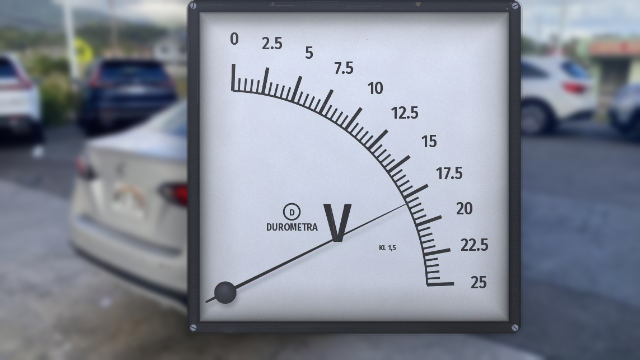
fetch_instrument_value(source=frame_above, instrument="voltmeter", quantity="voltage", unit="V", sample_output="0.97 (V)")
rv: 18 (V)
